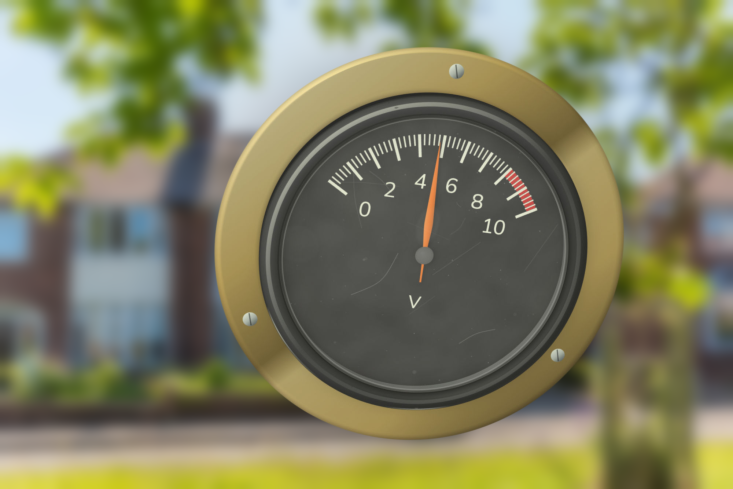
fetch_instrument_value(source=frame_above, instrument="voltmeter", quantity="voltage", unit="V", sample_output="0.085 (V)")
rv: 4.8 (V)
